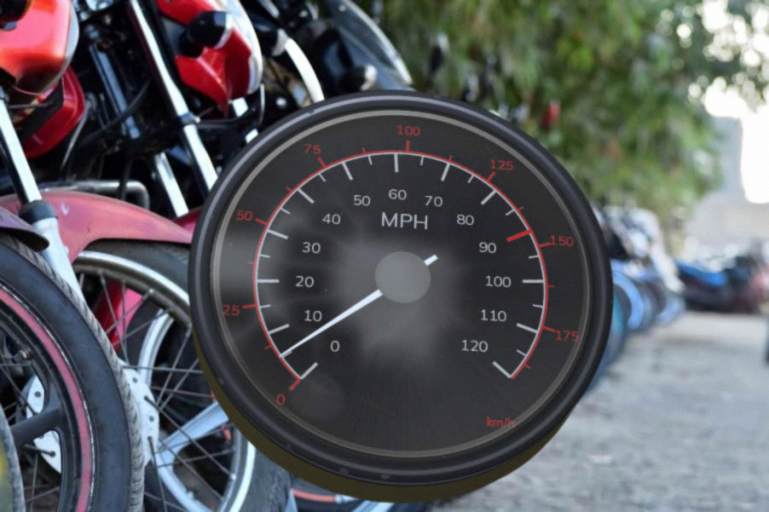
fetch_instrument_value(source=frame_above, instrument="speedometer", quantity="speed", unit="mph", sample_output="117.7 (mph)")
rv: 5 (mph)
